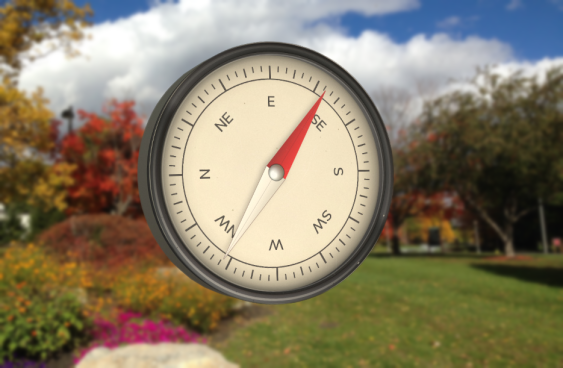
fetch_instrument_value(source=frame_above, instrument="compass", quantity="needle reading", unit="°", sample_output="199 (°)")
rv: 125 (°)
